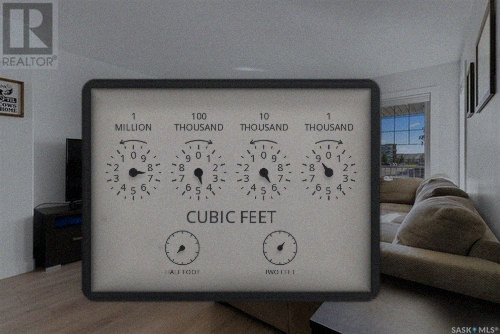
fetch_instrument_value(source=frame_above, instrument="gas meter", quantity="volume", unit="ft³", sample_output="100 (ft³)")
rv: 745900 (ft³)
